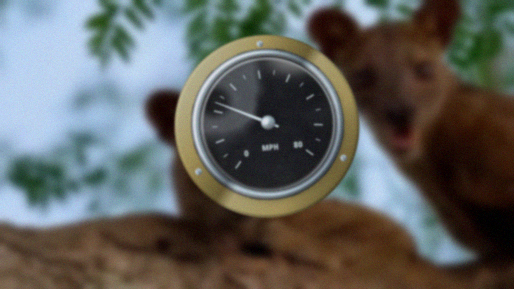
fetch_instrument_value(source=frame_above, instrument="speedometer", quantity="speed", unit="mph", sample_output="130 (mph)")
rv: 22.5 (mph)
